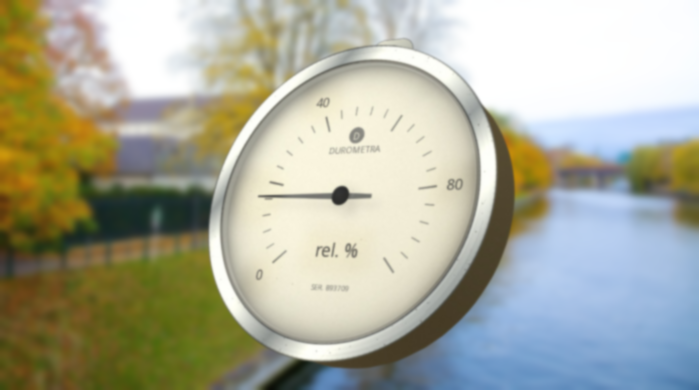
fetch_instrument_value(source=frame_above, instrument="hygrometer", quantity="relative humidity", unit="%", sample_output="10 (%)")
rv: 16 (%)
